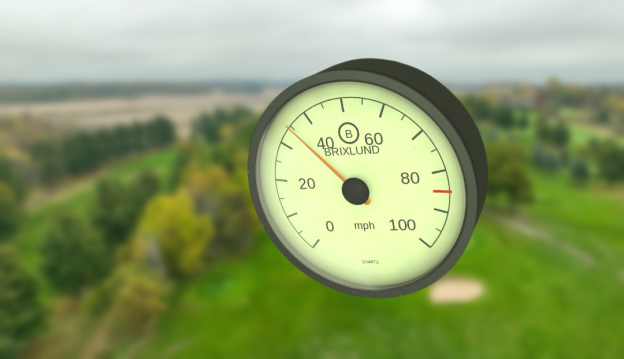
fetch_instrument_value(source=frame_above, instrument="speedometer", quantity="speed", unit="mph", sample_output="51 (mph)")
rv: 35 (mph)
